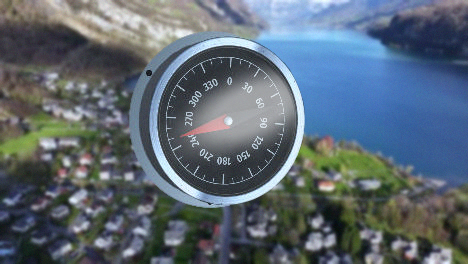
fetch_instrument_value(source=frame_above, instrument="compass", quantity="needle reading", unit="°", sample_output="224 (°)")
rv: 250 (°)
